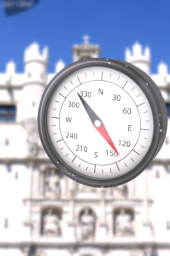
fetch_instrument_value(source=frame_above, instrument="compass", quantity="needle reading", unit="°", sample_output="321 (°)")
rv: 140 (°)
